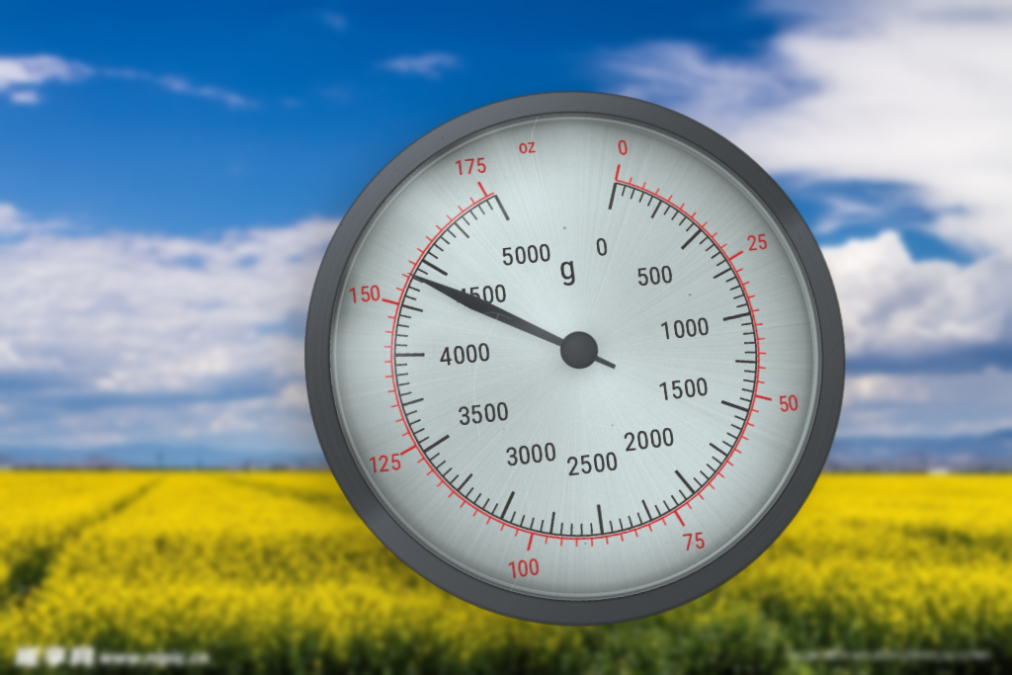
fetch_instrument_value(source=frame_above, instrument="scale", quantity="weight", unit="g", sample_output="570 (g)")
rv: 4400 (g)
